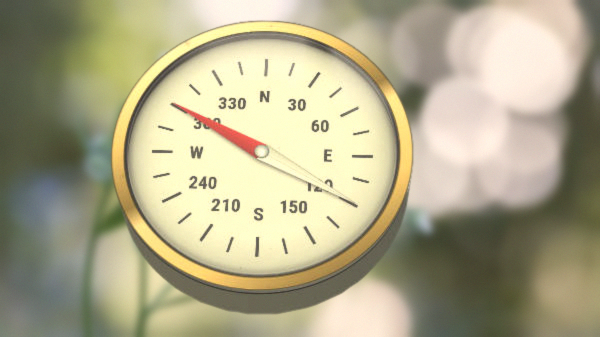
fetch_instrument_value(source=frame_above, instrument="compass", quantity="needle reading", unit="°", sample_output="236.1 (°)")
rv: 300 (°)
